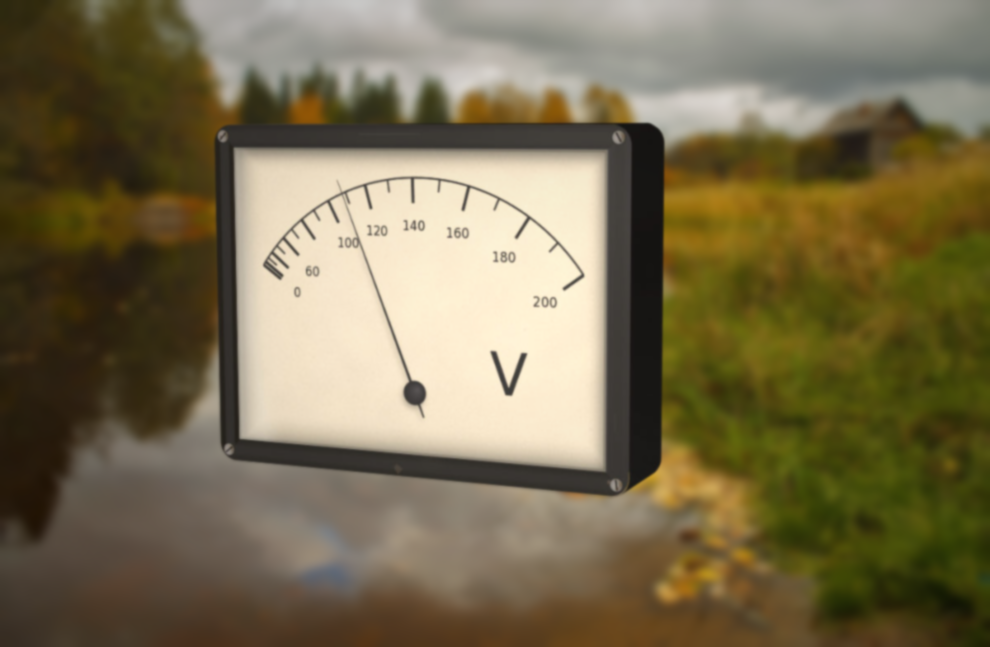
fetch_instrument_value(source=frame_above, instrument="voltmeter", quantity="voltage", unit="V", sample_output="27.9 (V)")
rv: 110 (V)
